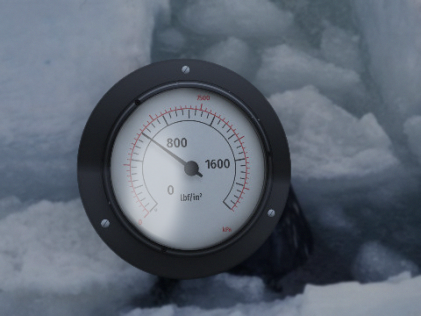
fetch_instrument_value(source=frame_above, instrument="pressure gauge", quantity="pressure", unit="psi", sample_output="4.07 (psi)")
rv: 600 (psi)
